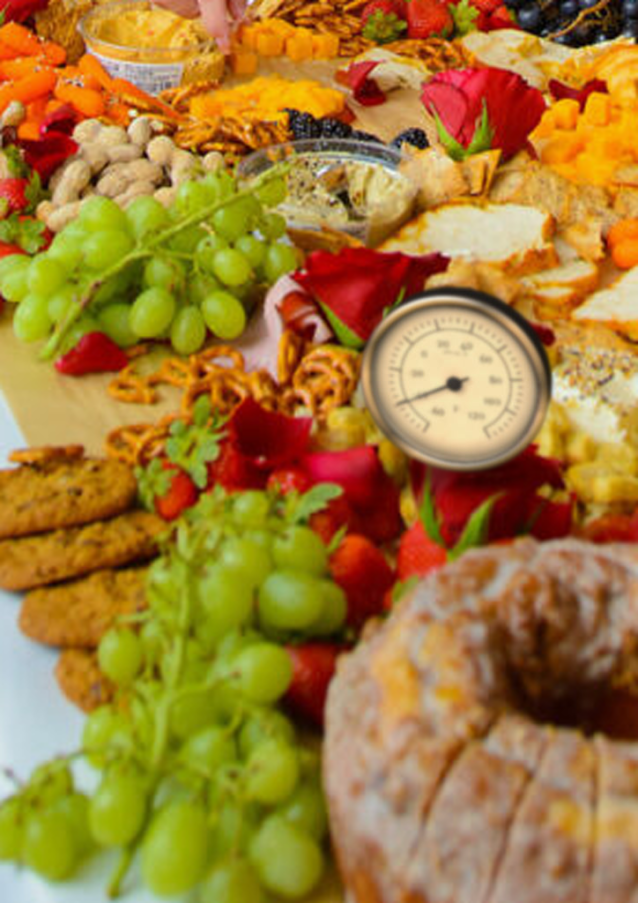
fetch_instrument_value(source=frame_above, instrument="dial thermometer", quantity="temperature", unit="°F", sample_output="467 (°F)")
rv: -40 (°F)
